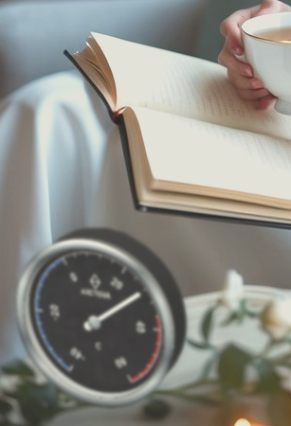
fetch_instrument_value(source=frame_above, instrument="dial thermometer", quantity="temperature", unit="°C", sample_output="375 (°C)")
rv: 28 (°C)
